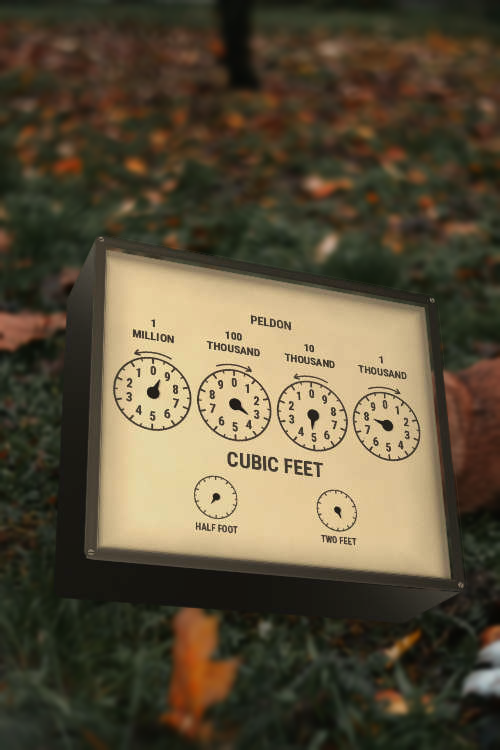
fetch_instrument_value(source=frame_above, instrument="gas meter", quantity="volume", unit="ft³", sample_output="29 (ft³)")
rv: 934800 (ft³)
